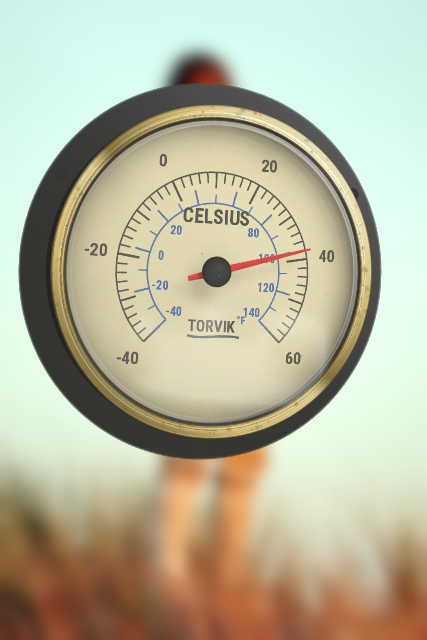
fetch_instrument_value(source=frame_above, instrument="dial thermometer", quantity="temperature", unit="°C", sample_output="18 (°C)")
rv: 38 (°C)
